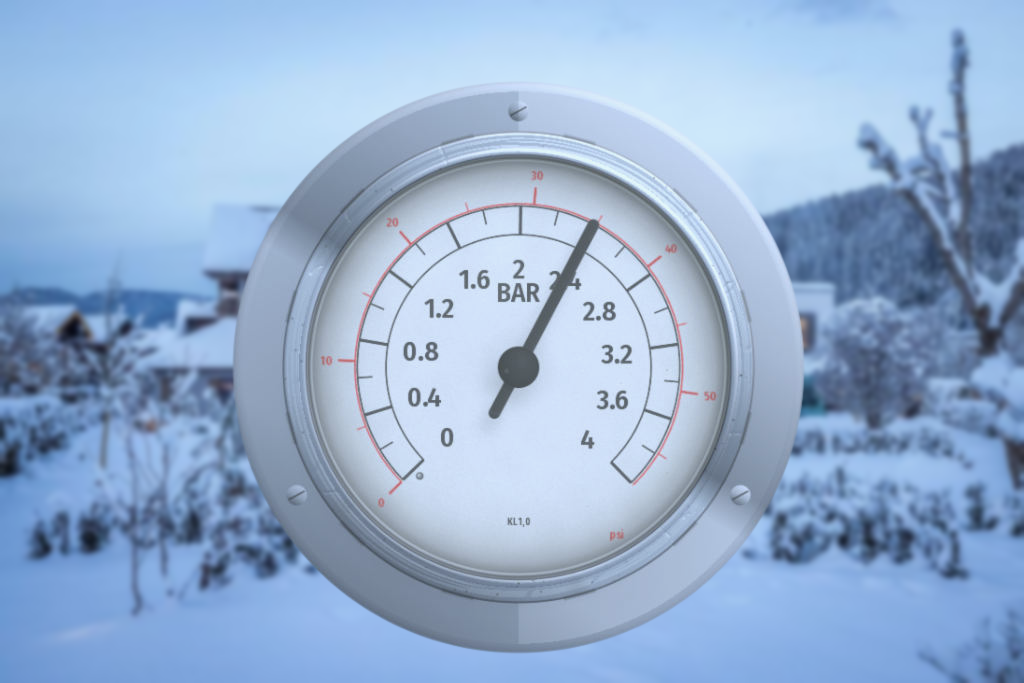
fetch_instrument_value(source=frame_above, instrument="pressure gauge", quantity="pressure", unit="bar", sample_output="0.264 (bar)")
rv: 2.4 (bar)
